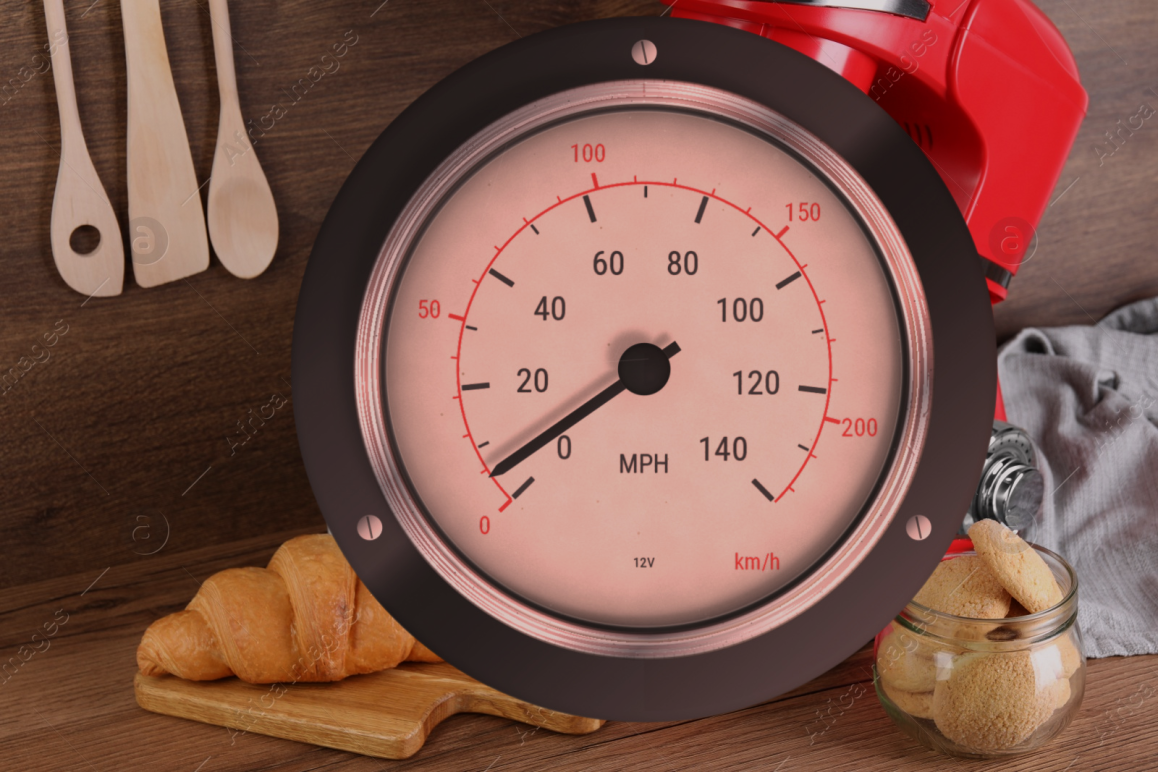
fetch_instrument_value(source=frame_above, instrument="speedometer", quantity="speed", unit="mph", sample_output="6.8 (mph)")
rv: 5 (mph)
